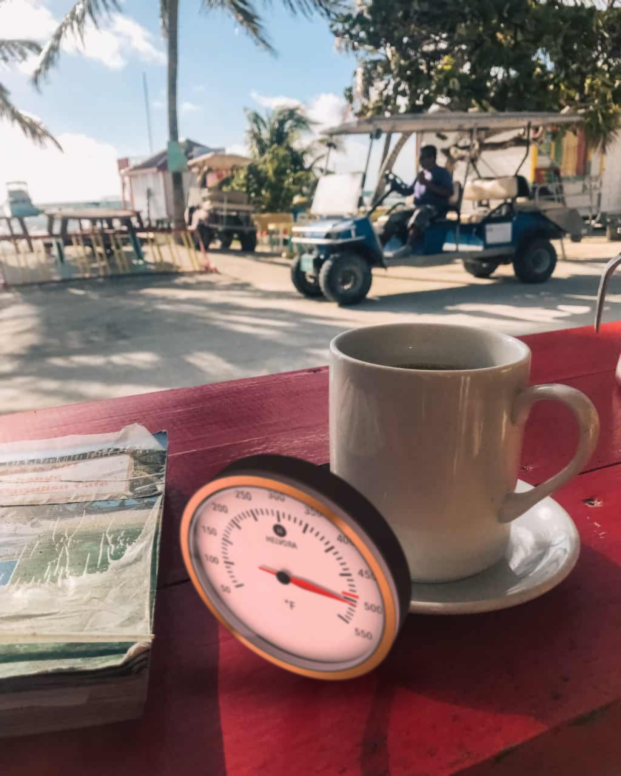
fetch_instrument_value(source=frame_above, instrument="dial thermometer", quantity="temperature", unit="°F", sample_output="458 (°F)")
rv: 500 (°F)
